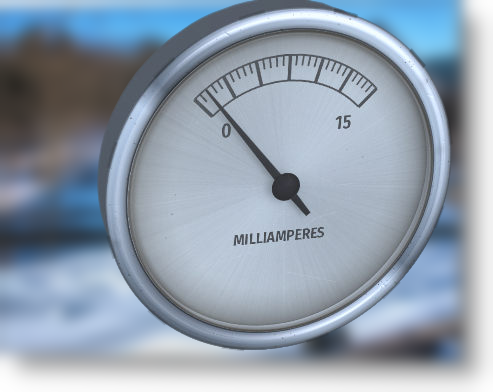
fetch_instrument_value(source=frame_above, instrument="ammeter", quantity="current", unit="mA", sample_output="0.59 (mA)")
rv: 1 (mA)
